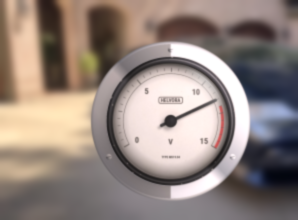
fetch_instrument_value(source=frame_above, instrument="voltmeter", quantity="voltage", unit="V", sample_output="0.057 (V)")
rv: 11.5 (V)
